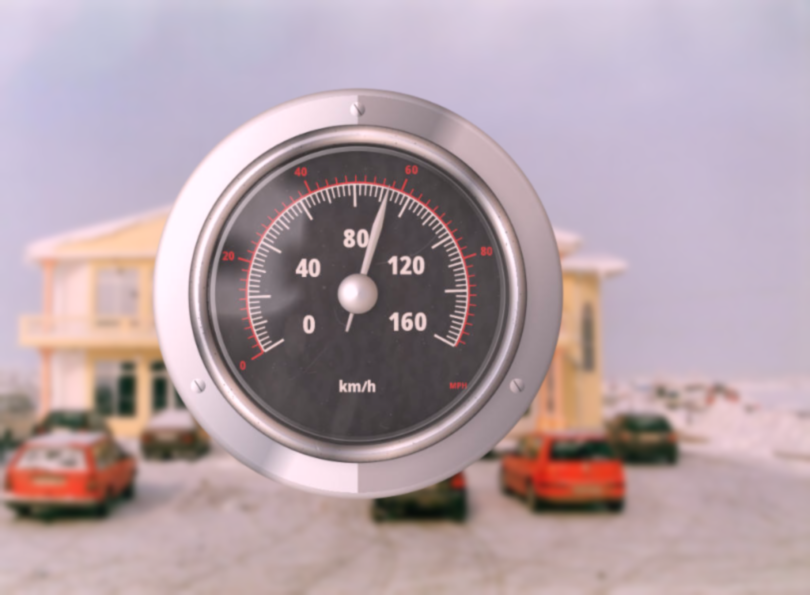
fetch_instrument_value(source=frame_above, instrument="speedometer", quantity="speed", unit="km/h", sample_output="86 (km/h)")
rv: 92 (km/h)
